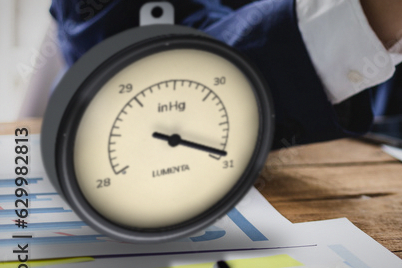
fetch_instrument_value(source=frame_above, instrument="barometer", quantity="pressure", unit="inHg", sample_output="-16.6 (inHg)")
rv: 30.9 (inHg)
